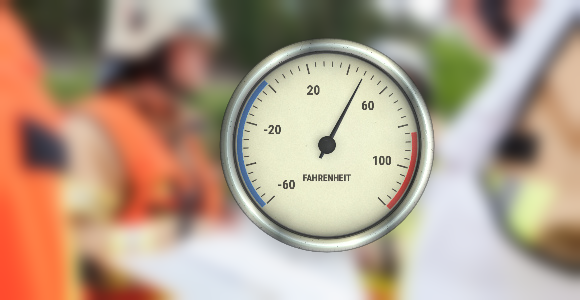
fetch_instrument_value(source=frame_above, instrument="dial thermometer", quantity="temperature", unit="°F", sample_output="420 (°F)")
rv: 48 (°F)
